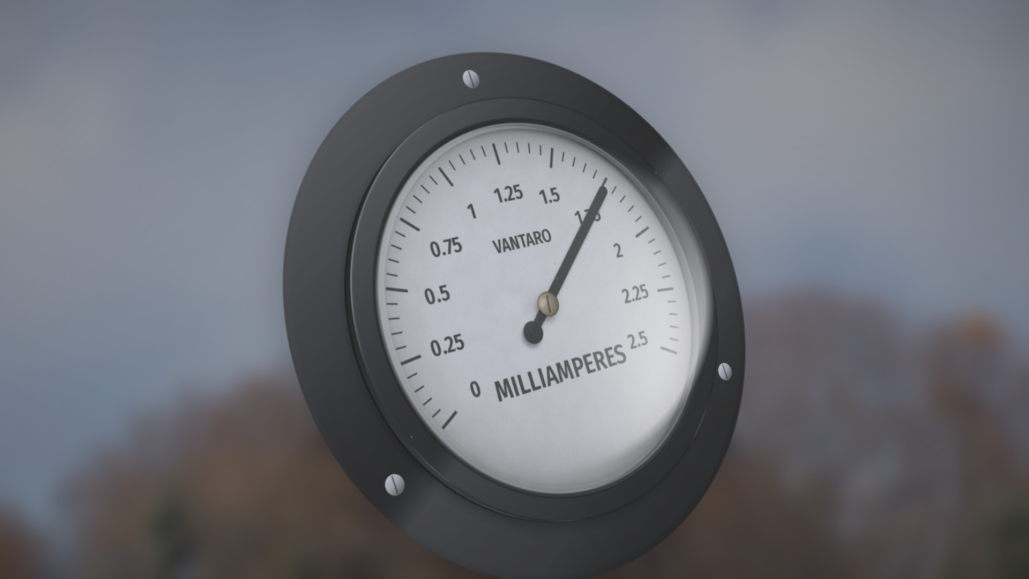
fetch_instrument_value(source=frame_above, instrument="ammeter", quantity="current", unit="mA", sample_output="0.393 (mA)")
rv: 1.75 (mA)
